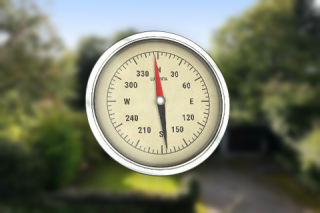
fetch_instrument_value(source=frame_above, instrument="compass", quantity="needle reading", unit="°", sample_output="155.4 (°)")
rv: 355 (°)
